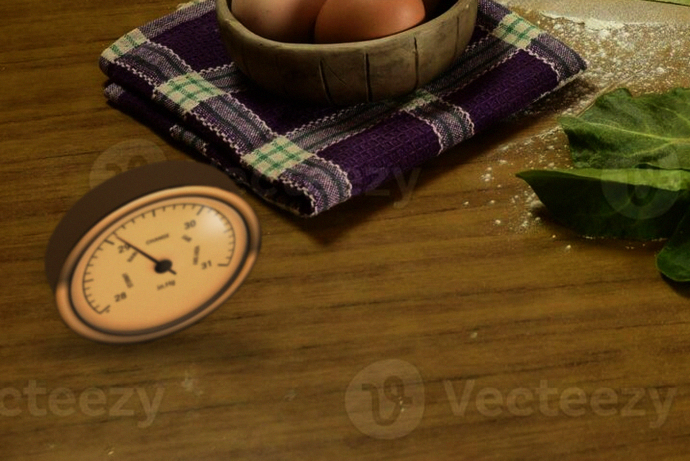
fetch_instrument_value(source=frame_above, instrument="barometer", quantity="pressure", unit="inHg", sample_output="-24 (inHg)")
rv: 29.1 (inHg)
